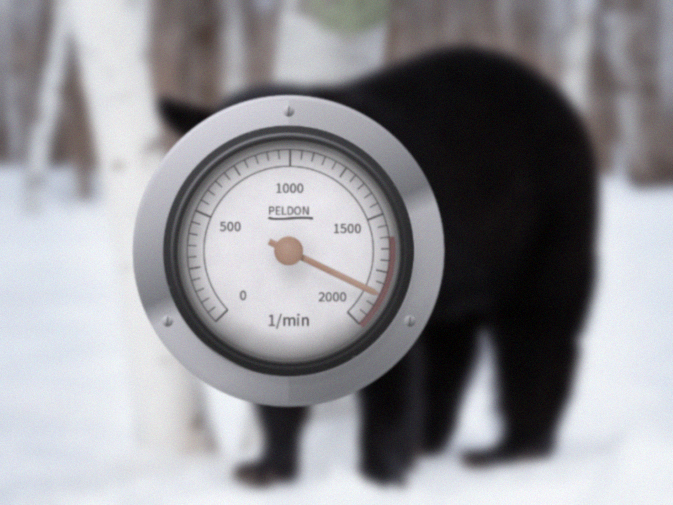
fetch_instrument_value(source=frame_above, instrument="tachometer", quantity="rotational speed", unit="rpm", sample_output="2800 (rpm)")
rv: 1850 (rpm)
